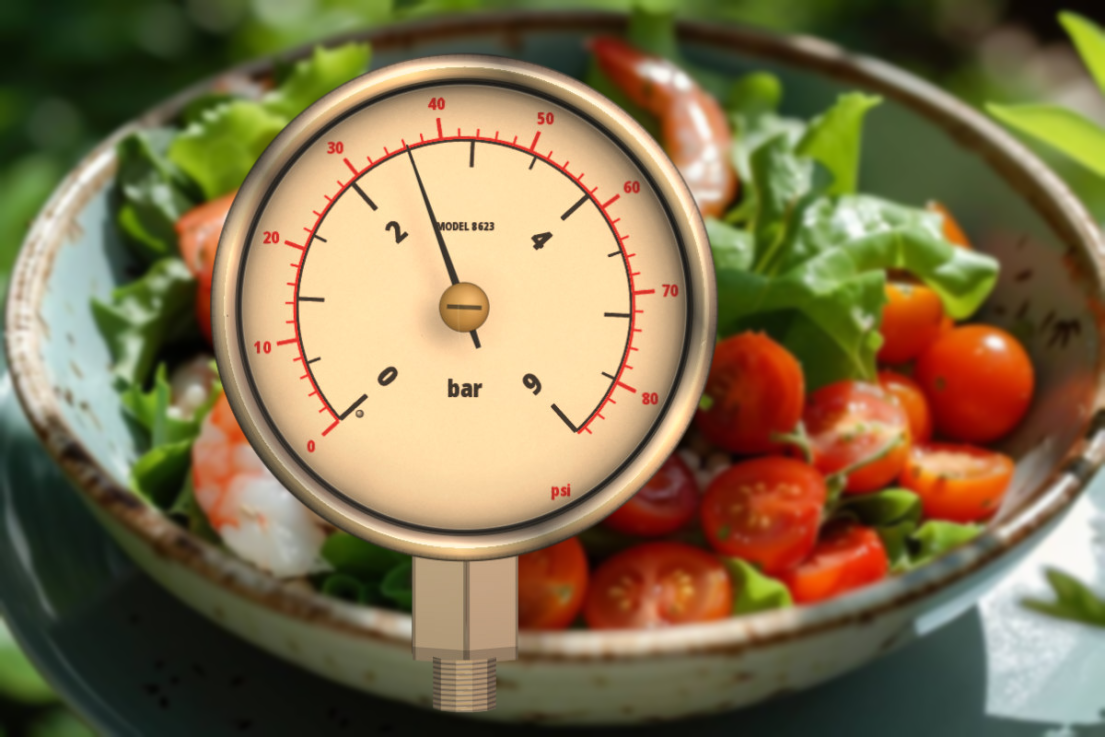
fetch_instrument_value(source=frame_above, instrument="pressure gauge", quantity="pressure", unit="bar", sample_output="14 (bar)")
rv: 2.5 (bar)
